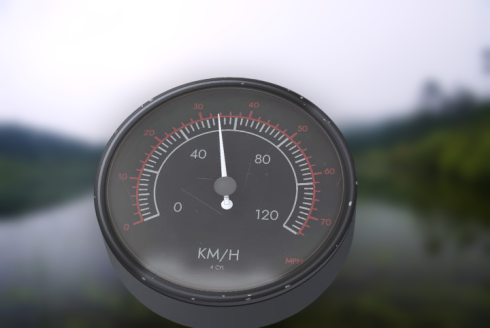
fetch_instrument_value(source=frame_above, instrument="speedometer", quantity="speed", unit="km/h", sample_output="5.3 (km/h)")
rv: 54 (km/h)
